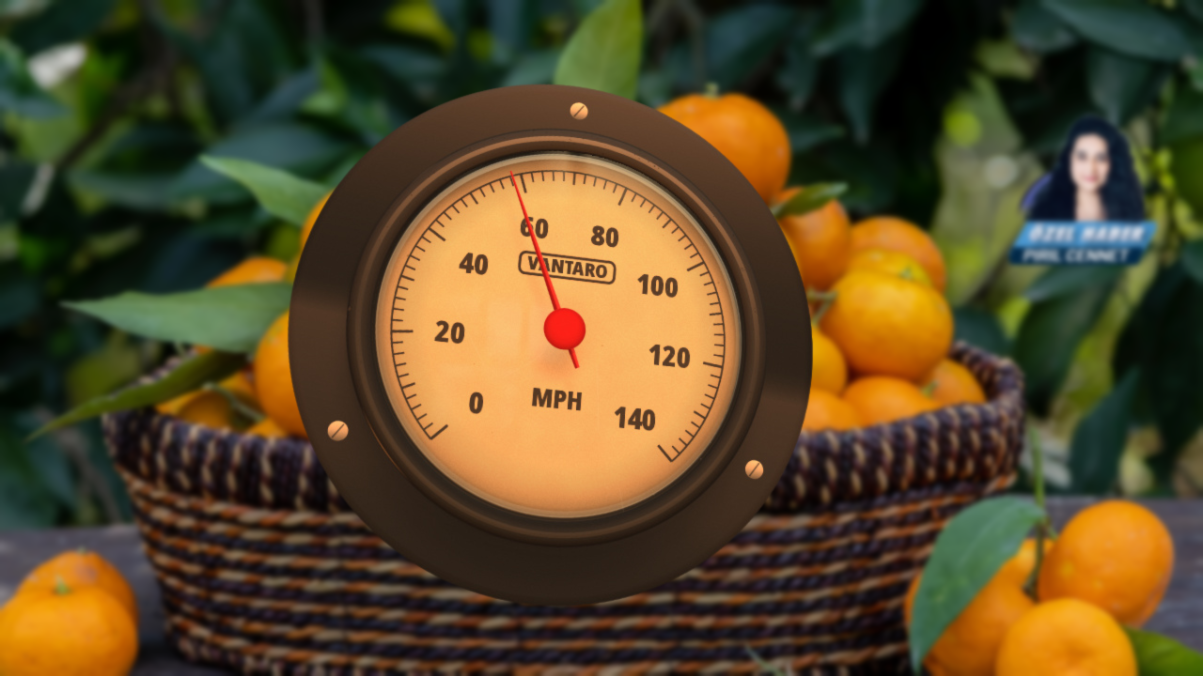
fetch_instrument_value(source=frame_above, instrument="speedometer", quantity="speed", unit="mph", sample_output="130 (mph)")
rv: 58 (mph)
